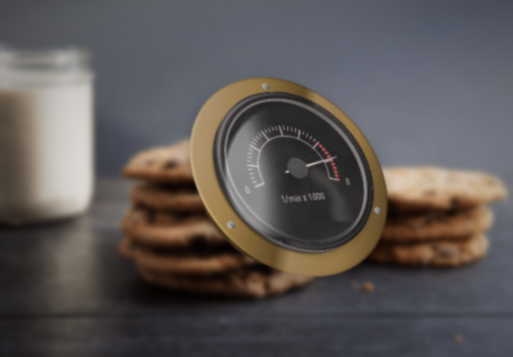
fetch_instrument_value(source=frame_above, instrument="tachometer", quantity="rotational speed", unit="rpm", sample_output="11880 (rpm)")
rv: 7000 (rpm)
